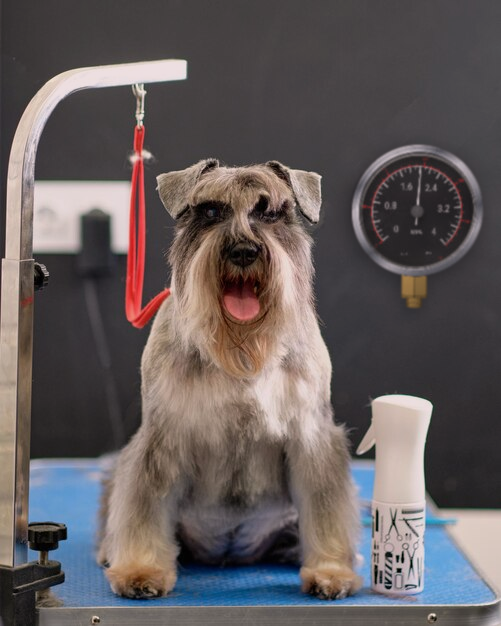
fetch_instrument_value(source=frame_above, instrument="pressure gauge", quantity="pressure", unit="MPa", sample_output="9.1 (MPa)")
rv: 2 (MPa)
